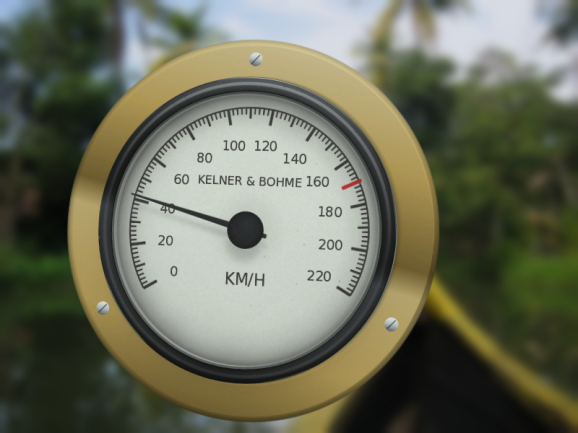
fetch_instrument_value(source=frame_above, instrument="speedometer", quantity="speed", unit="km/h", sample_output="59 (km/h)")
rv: 42 (km/h)
